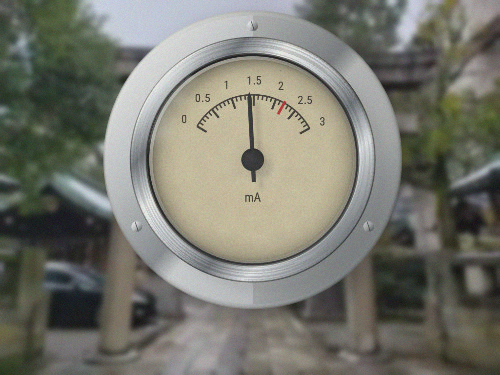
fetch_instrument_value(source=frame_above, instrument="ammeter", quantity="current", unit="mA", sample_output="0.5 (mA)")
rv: 1.4 (mA)
